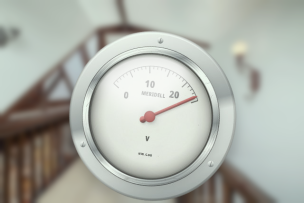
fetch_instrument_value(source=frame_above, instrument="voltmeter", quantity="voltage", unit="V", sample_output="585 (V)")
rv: 24 (V)
